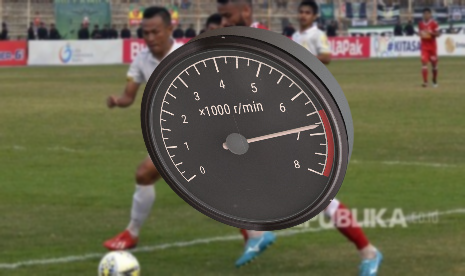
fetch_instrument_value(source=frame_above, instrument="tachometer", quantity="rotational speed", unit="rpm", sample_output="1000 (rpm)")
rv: 6750 (rpm)
